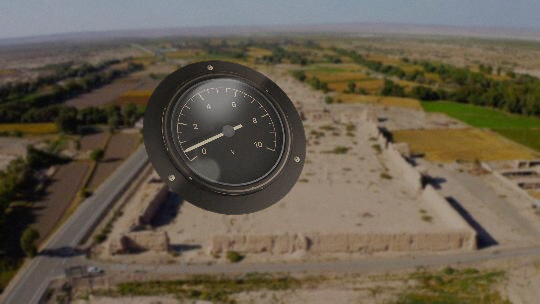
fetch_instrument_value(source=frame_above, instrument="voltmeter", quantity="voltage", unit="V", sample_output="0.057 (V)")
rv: 0.5 (V)
